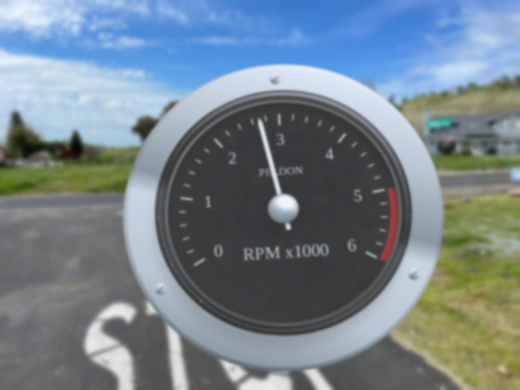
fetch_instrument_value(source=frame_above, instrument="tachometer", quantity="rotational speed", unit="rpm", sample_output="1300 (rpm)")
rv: 2700 (rpm)
